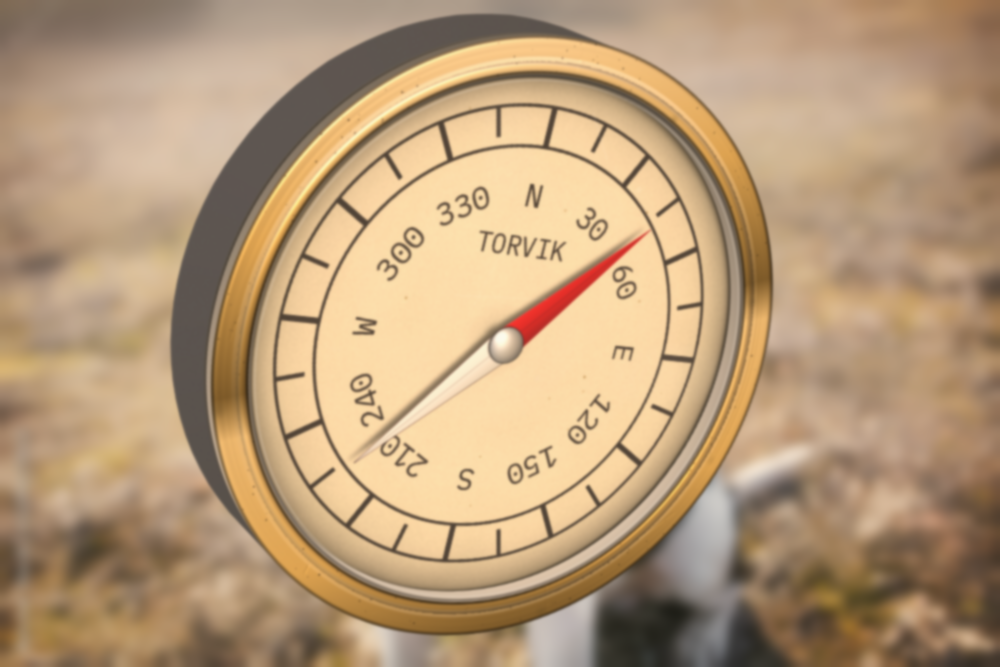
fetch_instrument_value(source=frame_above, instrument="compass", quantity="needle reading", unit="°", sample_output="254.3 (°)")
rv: 45 (°)
